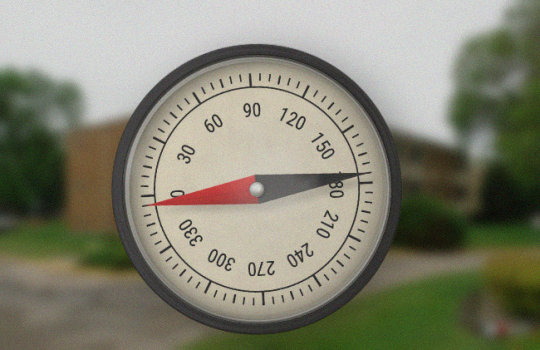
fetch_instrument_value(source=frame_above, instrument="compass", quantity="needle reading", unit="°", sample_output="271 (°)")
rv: 355 (°)
